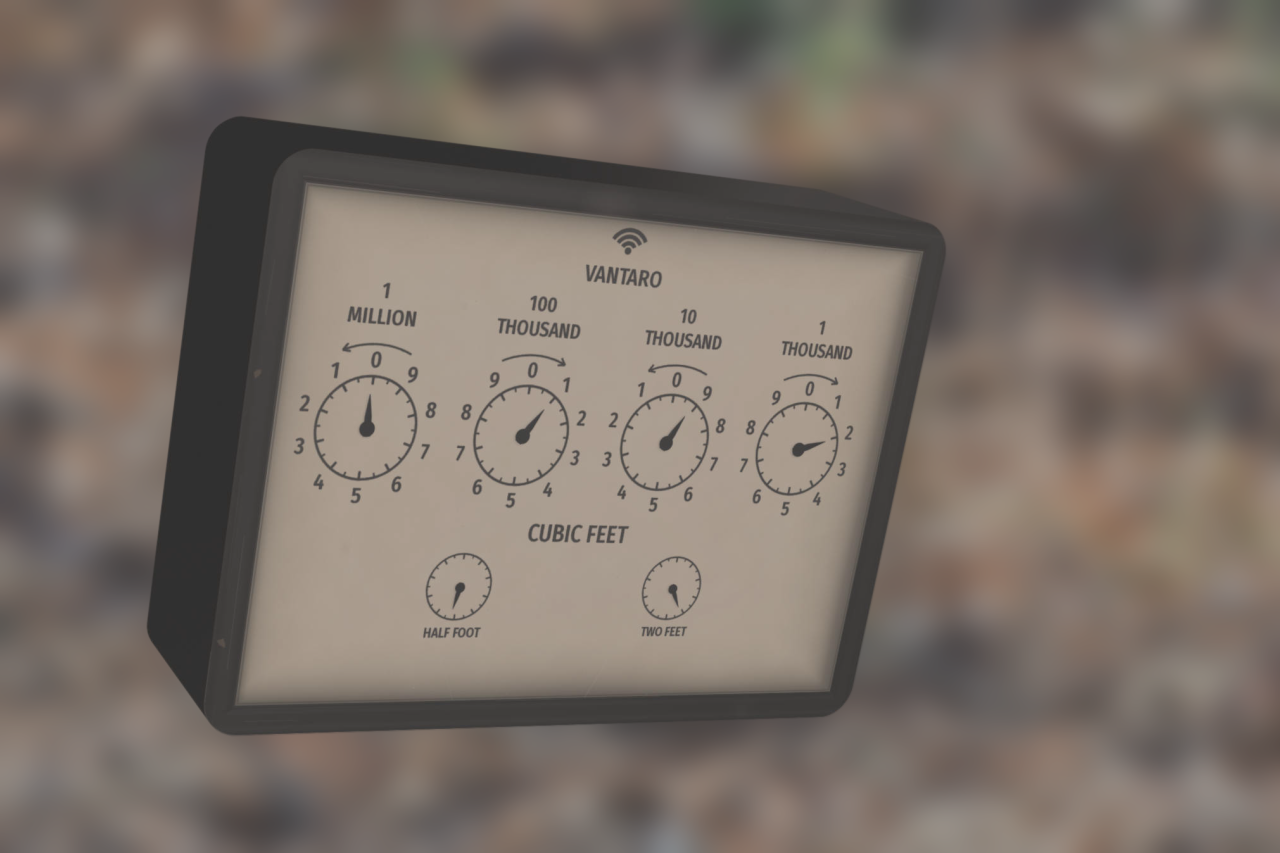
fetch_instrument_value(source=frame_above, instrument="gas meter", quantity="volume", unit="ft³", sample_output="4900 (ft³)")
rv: 9200 (ft³)
